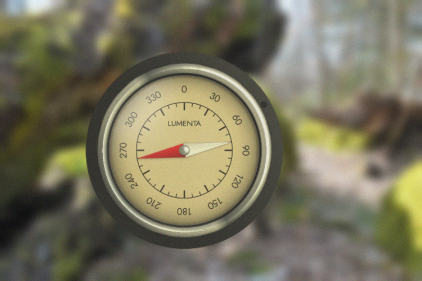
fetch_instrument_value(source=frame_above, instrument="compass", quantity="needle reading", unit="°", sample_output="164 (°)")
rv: 260 (°)
